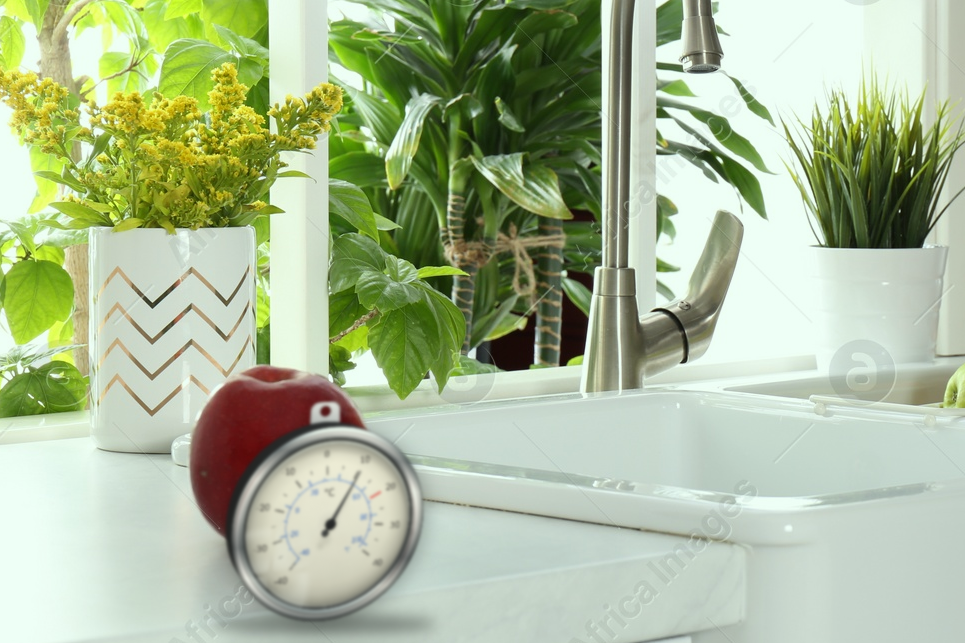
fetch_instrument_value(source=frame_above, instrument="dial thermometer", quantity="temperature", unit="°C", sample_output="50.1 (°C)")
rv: 10 (°C)
